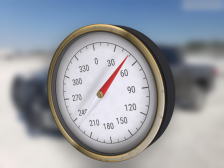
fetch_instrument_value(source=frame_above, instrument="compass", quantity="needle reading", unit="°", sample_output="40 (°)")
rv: 50 (°)
